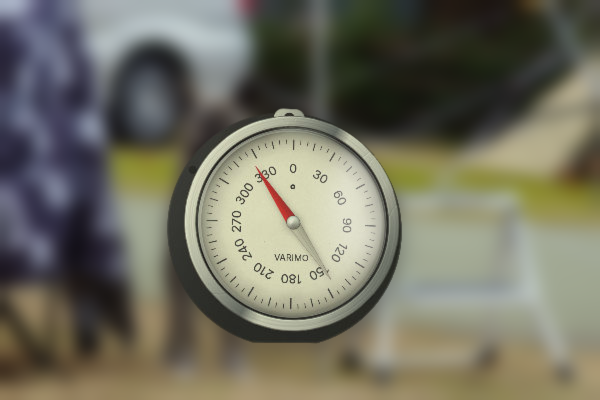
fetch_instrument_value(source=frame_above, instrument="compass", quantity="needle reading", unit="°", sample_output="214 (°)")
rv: 325 (°)
